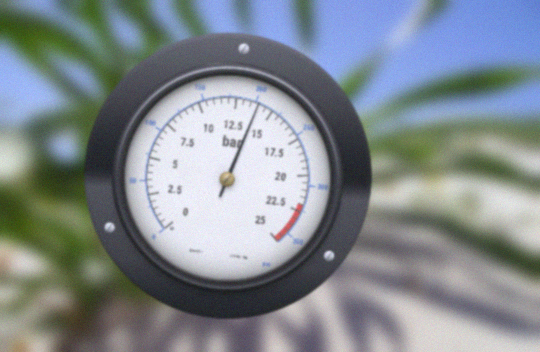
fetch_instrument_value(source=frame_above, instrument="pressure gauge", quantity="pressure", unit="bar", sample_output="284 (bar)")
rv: 14 (bar)
